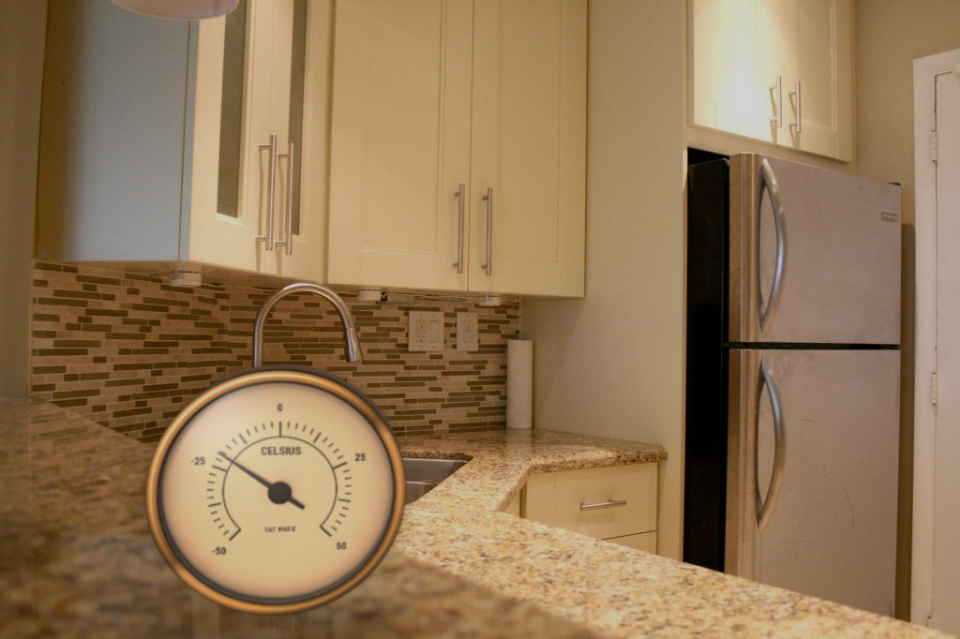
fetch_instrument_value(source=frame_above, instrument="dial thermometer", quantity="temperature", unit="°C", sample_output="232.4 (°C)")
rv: -20 (°C)
